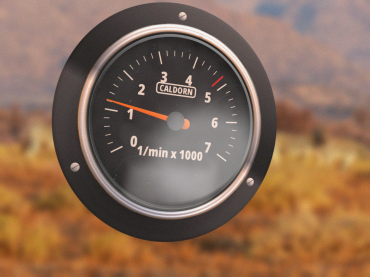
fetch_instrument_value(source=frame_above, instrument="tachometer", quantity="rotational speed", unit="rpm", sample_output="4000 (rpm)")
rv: 1200 (rpm)
